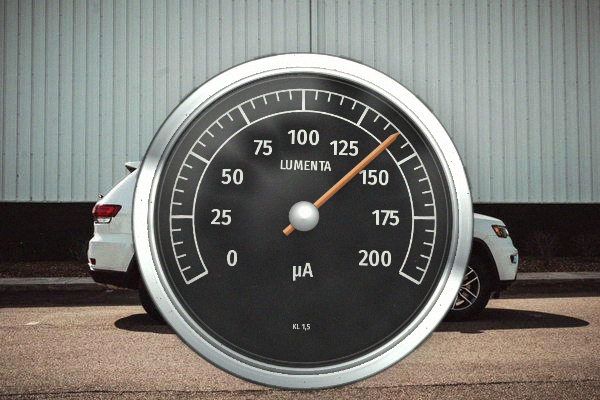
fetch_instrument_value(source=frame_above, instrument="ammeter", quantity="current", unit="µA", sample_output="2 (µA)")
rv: 140 (µA)
